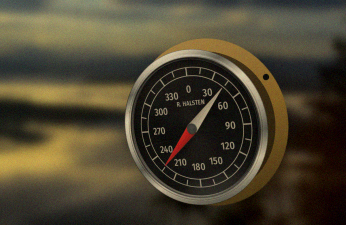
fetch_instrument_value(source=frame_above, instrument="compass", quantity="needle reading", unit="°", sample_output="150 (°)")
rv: 225 (°)
